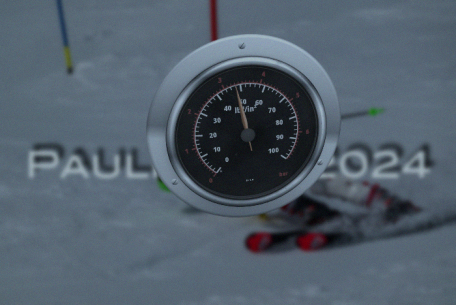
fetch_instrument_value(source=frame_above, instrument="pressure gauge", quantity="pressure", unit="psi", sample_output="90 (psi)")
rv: 48 (psi)
